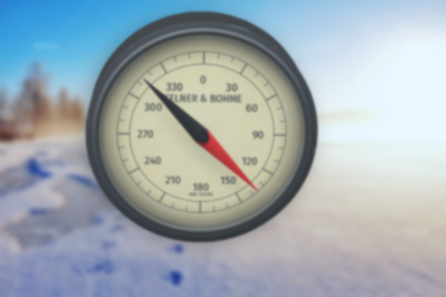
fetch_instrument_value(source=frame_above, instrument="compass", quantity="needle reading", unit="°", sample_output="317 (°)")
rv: 135 (°)
